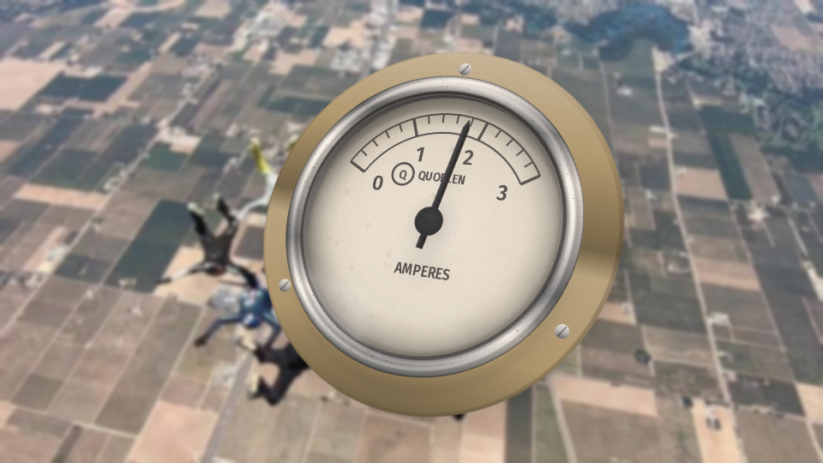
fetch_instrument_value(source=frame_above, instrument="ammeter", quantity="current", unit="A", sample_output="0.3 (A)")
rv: 1.8 (A)
